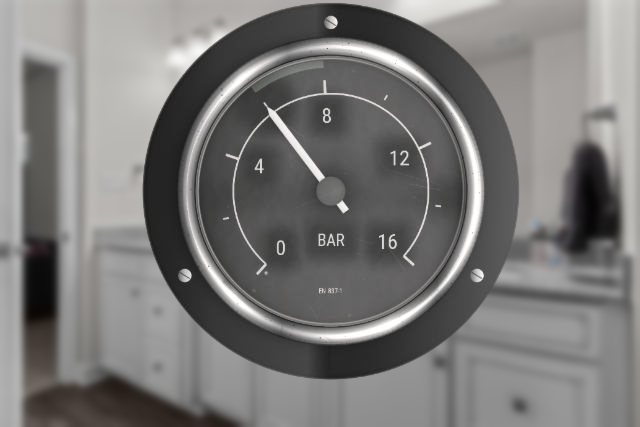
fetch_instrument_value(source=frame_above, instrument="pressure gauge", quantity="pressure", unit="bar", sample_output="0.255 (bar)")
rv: 6 (bar)
